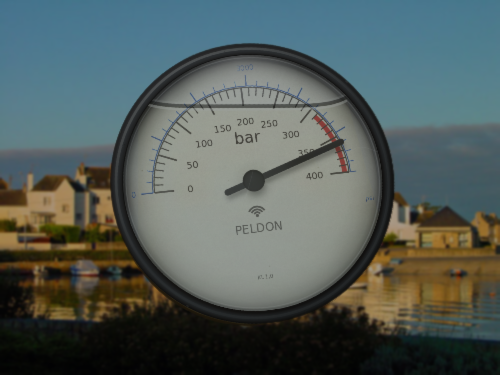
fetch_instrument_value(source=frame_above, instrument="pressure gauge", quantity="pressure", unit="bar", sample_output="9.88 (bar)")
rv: 360 (bar)
